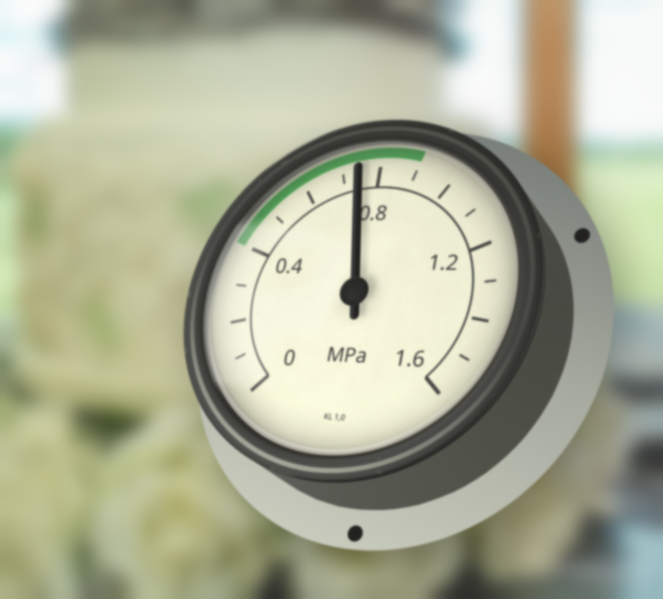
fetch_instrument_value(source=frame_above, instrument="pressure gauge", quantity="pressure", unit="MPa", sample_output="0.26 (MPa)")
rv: 0.75 (MPa)
